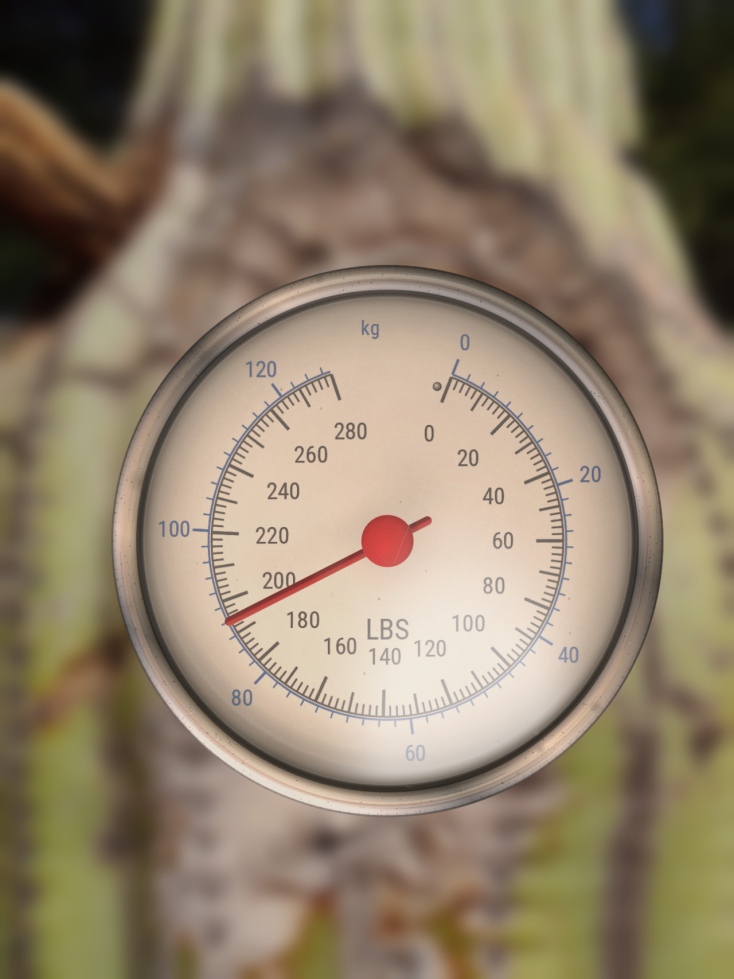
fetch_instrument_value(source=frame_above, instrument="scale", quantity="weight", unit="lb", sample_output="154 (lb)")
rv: 194 (lb)
